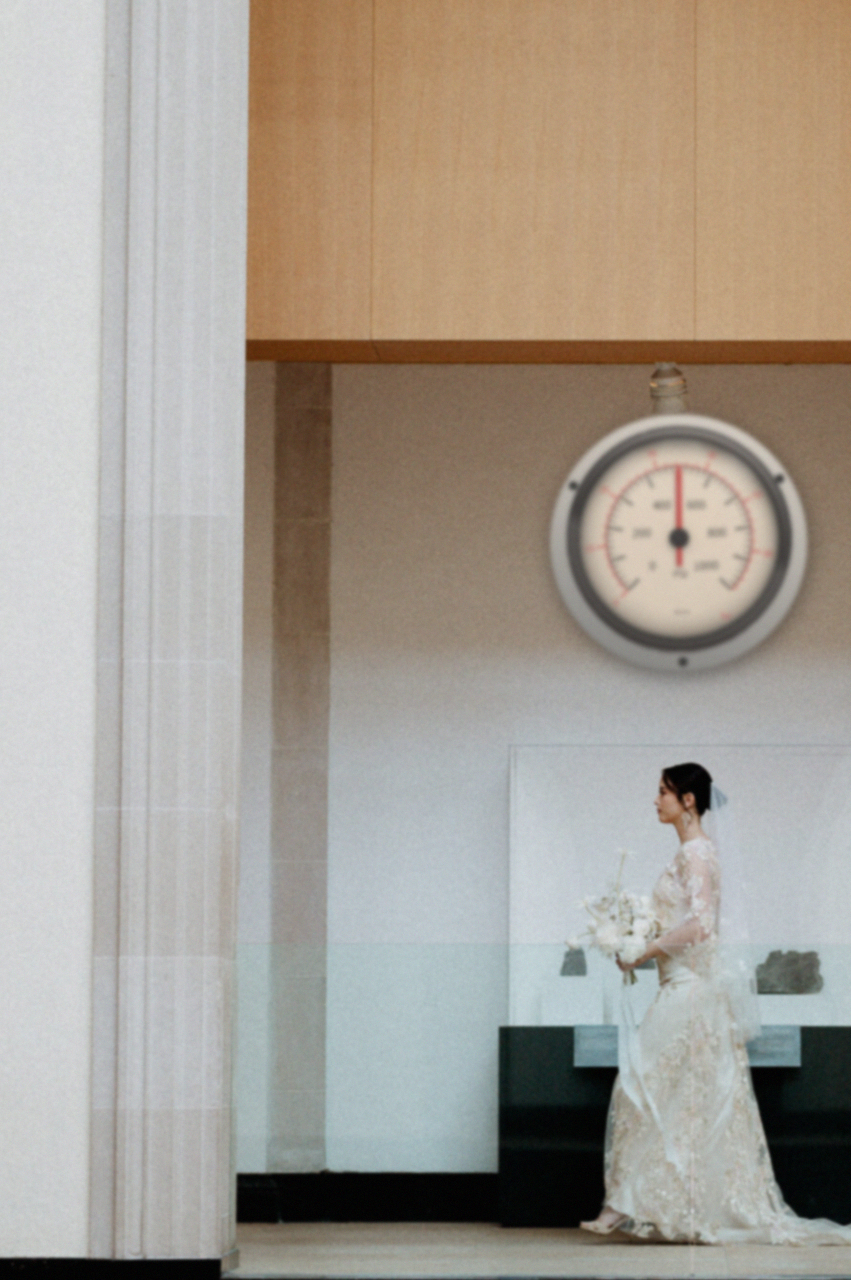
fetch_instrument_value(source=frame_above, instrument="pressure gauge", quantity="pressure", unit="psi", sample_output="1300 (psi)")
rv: 500 (psi)
